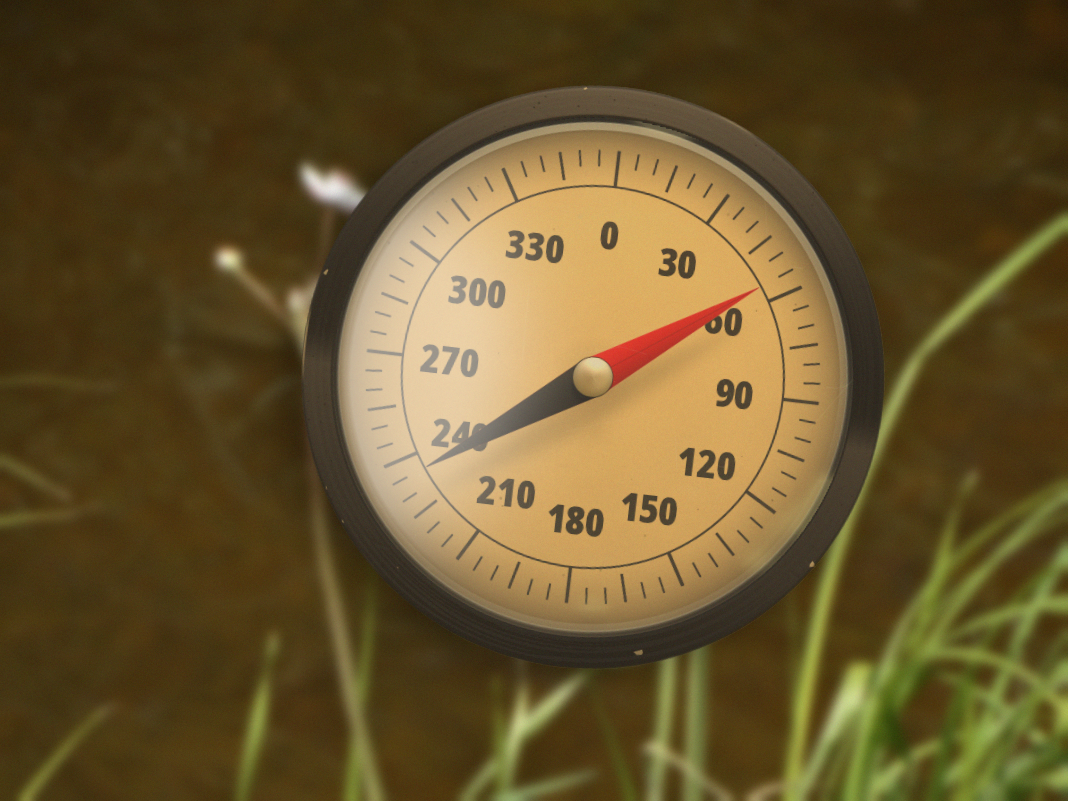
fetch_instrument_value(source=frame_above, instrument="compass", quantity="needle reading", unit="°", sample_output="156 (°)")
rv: 55 (°)
